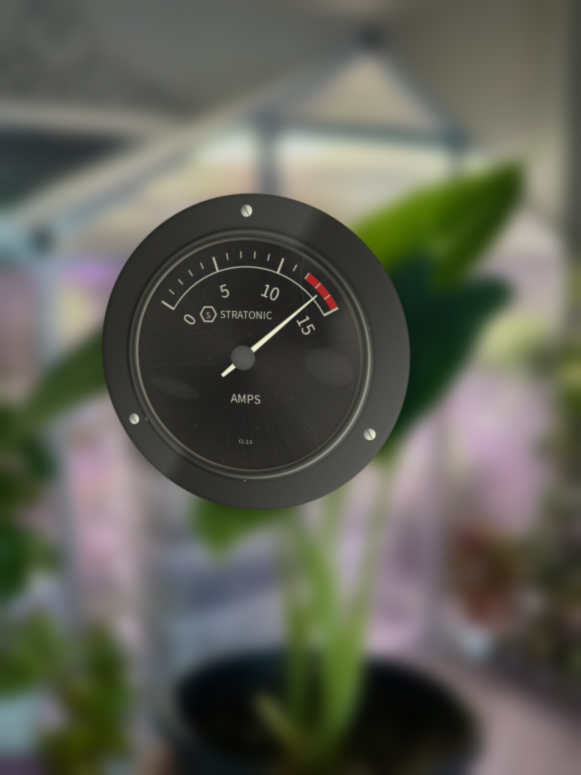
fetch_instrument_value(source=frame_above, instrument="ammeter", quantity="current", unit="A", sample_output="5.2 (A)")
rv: 13.5 (A)
